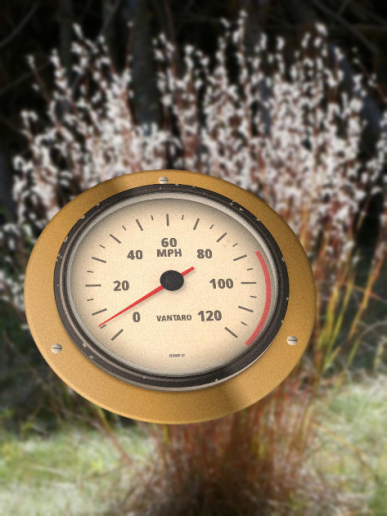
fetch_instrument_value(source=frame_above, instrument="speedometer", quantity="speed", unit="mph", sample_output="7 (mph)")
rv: 5 (mph)
